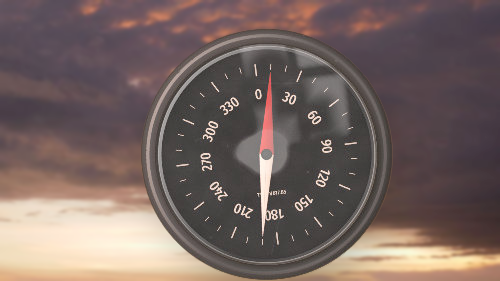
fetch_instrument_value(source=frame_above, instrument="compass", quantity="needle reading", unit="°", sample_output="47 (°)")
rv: 10 (°)
